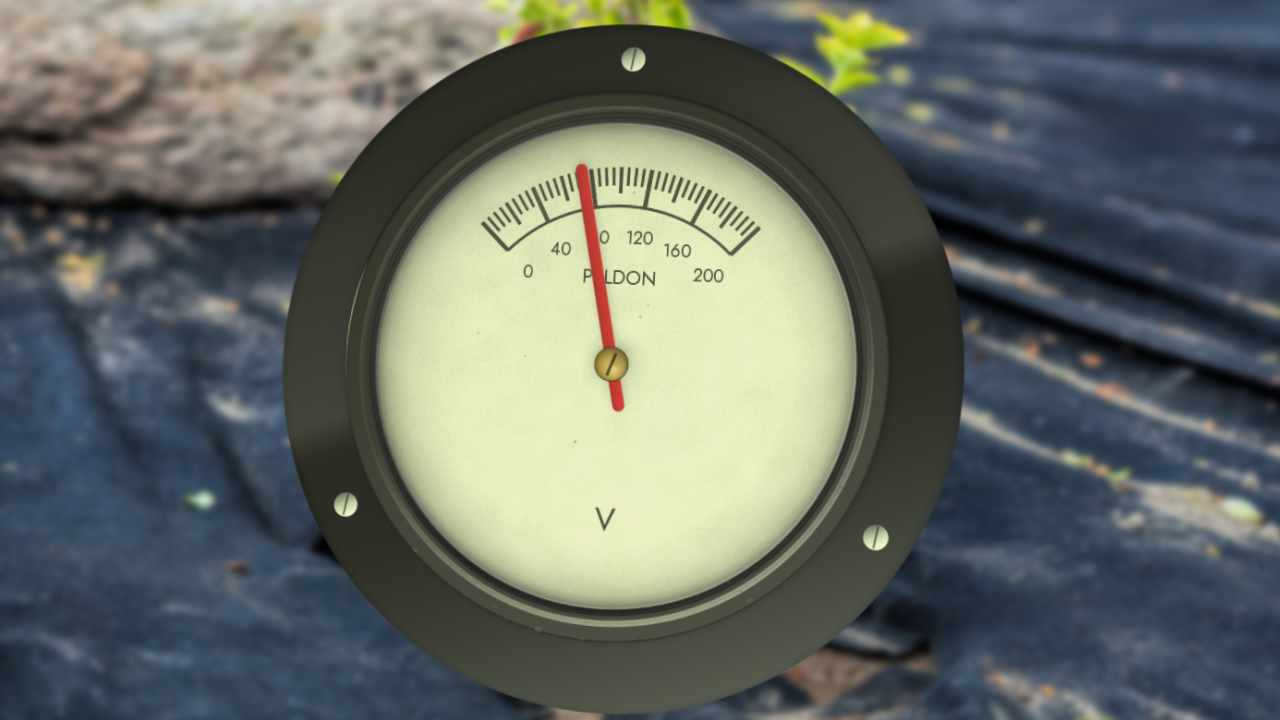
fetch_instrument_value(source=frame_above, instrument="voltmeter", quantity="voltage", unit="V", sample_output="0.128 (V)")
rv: 75 (V)
